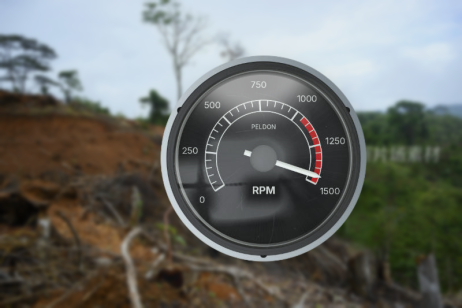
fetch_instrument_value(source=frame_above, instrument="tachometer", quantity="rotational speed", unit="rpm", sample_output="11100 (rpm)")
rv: 1450 (rpm)
